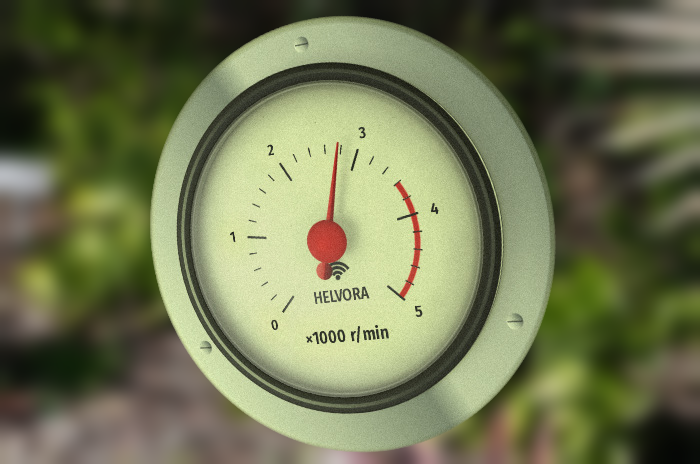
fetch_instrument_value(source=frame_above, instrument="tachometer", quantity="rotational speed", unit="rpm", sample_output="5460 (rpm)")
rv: 2800 (rpm)
